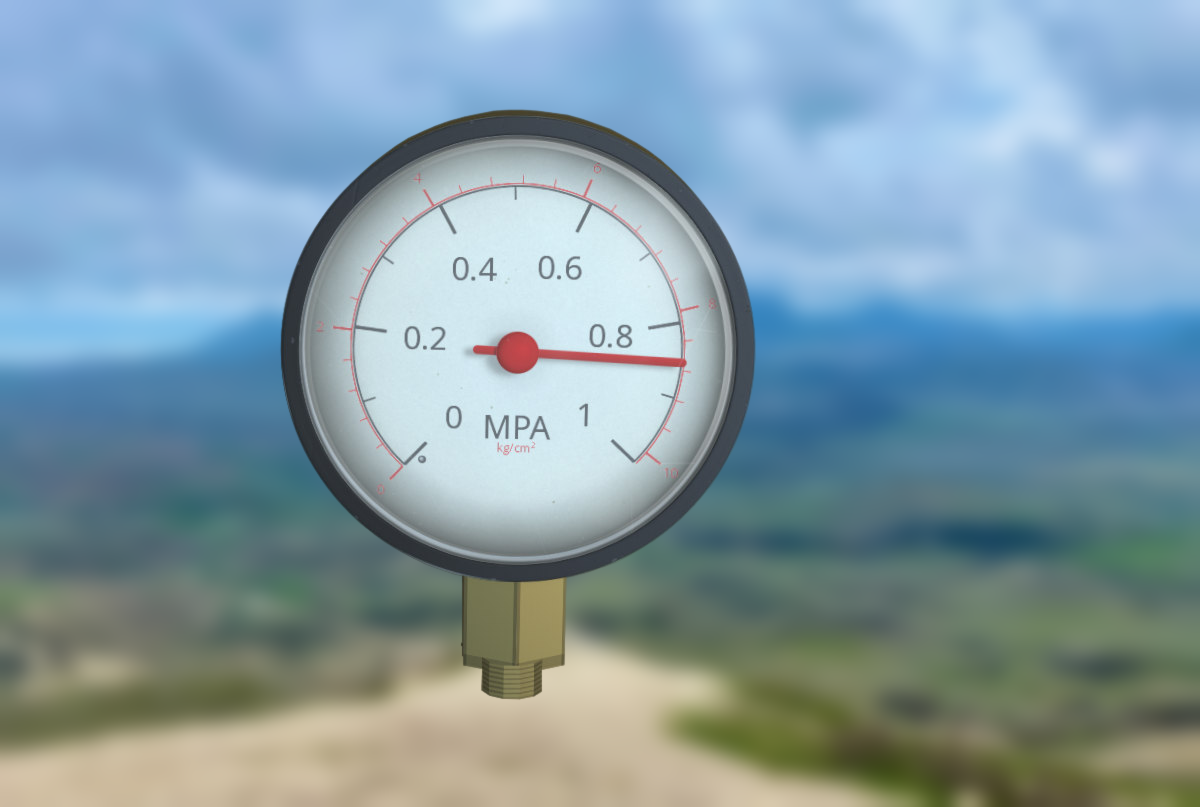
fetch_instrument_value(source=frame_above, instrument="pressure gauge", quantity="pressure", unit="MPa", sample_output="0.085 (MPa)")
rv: 0.85 (MPa)
